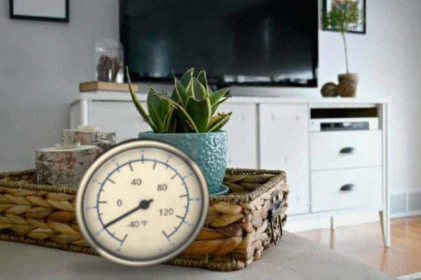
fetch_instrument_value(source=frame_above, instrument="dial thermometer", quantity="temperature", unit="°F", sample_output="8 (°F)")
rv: -20 (°F)
